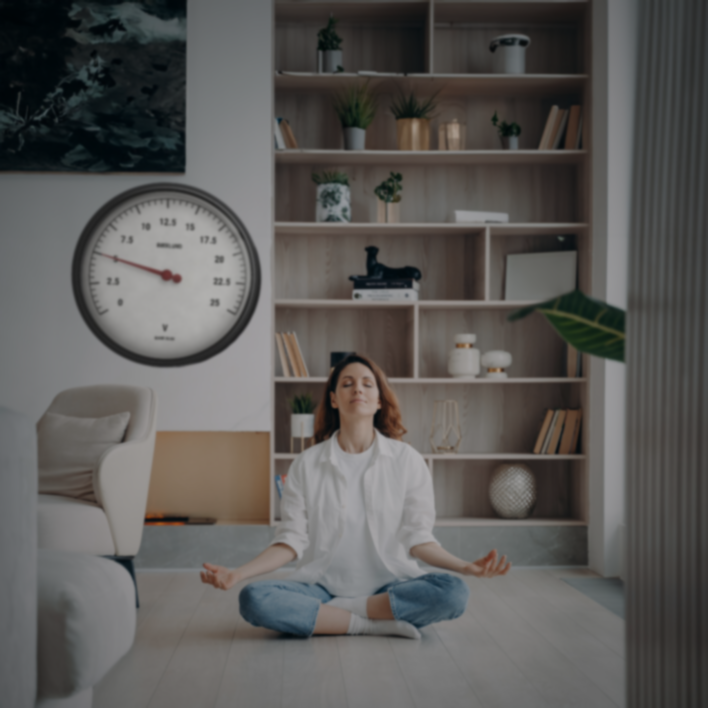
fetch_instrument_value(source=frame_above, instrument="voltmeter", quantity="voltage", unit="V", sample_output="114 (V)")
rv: 5 (V)
